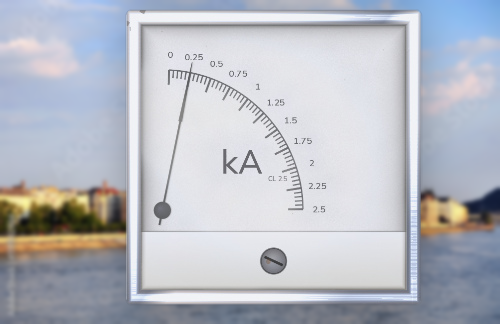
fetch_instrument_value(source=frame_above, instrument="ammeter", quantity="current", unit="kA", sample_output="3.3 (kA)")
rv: 0.25 (kA)
